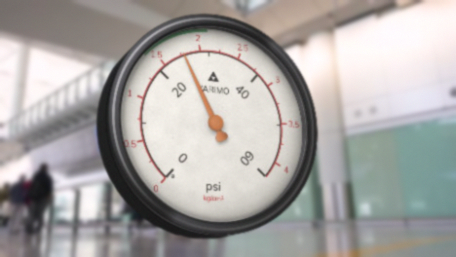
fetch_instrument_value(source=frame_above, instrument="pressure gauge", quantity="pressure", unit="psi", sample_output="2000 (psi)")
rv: 25 (psi)
